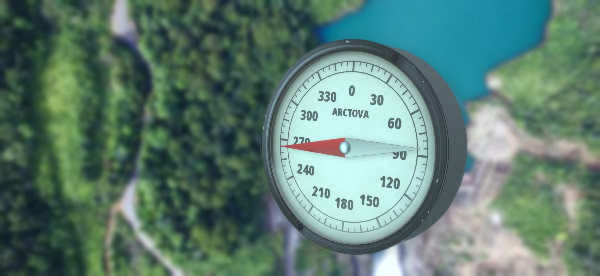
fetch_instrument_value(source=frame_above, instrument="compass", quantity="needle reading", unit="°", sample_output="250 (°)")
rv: 265 (°)
